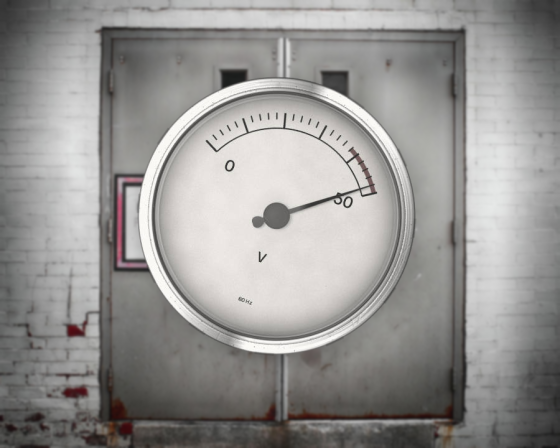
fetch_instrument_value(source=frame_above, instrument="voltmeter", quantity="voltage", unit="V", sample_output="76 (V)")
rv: 48 (V)
